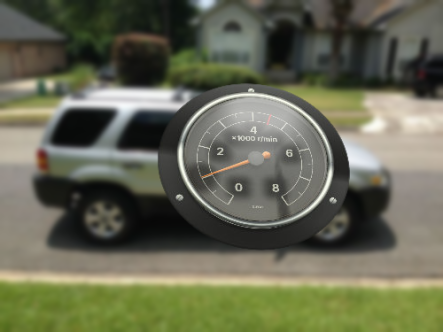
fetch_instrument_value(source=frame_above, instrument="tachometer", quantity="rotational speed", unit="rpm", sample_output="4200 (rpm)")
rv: 1000 (rpm)
